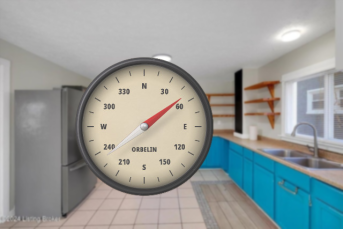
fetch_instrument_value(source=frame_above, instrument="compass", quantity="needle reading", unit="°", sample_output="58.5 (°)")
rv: 52.5 (°)
